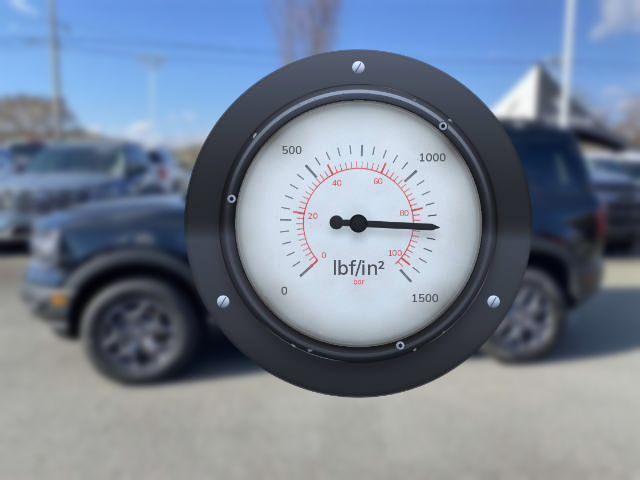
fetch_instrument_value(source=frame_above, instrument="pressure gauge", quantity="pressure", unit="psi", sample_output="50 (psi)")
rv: 1250 (psi)
